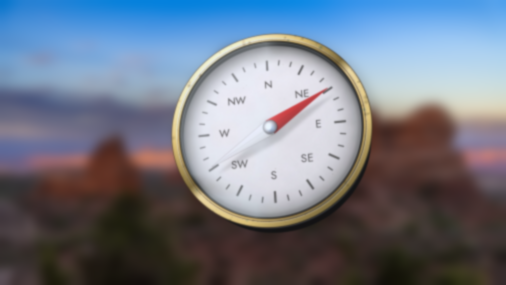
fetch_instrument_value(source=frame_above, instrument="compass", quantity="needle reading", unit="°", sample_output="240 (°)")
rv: 60 (°)
